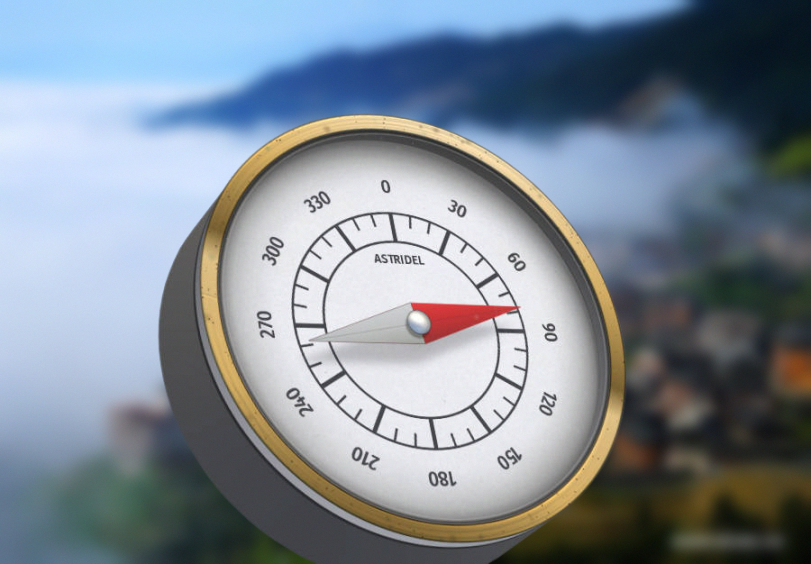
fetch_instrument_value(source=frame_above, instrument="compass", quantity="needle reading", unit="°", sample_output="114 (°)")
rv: 80 (°)
